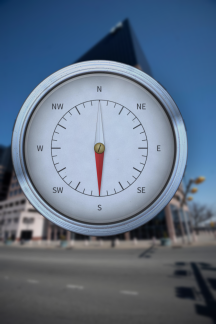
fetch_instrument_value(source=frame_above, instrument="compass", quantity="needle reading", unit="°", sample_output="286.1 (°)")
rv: 180 (°)
